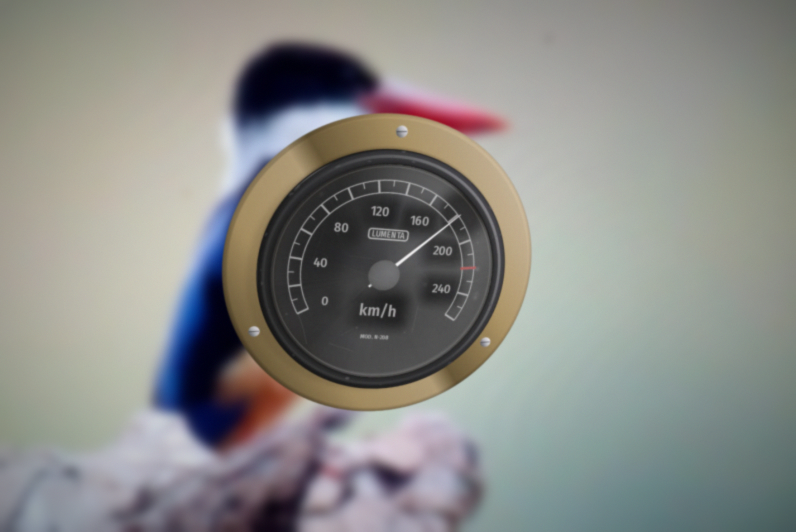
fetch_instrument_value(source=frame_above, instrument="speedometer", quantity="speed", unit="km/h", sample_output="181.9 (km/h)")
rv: 180 (km/h)
